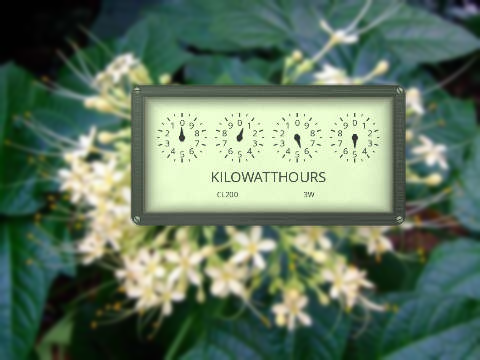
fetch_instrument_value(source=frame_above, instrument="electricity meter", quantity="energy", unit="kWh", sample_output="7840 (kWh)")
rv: 55 (kWh)
